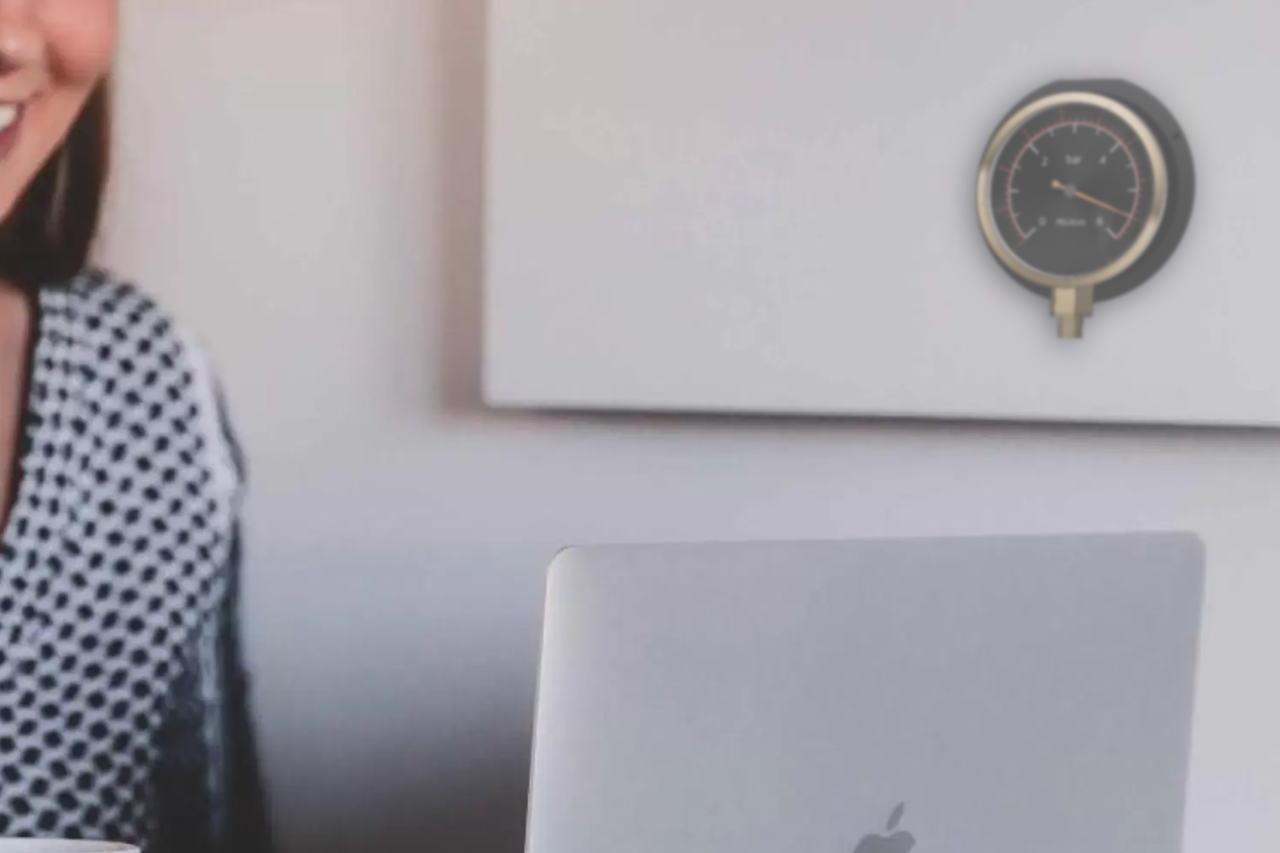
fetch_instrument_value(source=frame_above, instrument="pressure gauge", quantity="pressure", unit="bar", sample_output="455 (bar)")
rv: 5.5 (bar)
